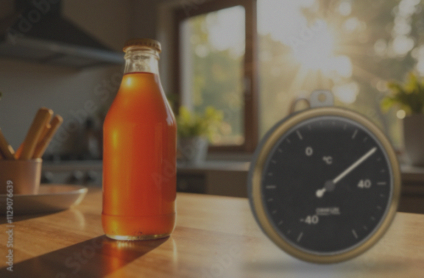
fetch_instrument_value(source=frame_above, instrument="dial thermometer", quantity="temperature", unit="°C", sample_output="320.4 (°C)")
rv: 28 (°C)
